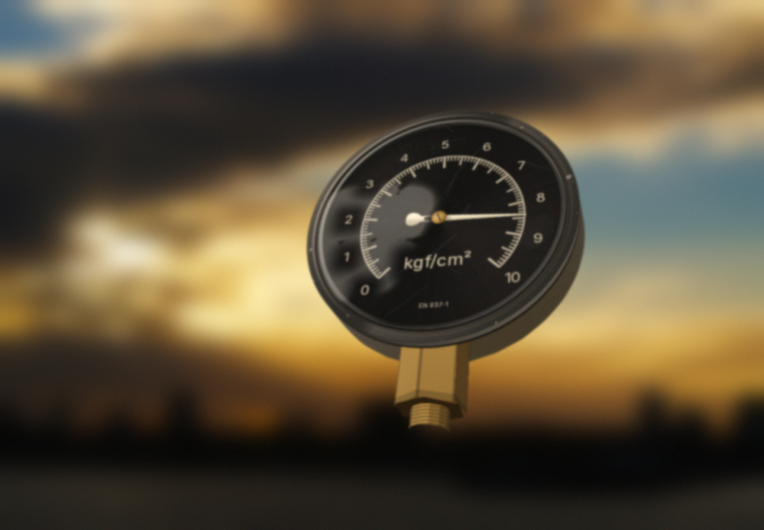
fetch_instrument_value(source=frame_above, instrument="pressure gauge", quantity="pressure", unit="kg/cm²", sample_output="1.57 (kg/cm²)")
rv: 8.5 (kg/cm²)
